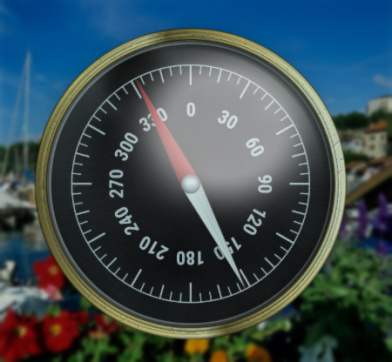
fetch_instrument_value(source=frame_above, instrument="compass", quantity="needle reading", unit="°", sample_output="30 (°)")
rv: 332.5 (°)
